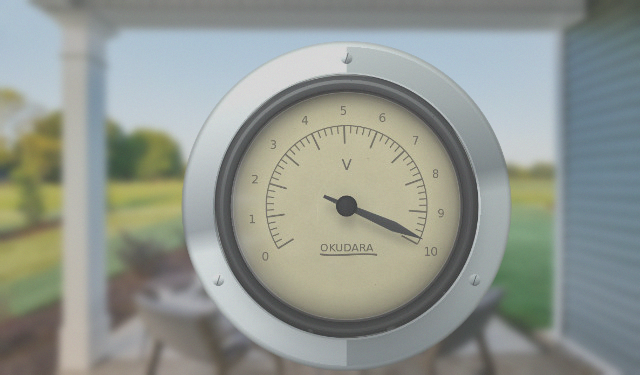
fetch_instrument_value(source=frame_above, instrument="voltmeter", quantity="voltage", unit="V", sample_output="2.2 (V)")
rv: 9.8 (V)
